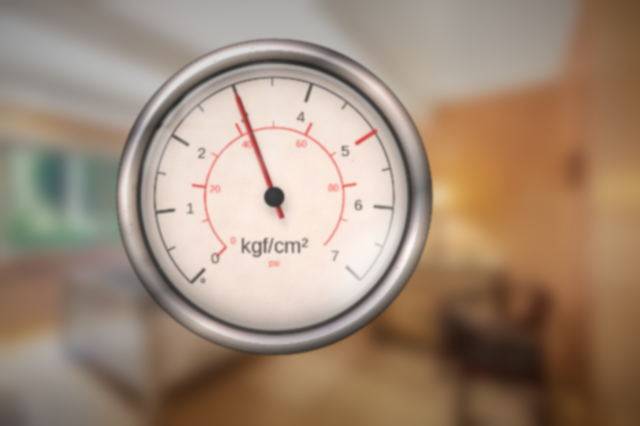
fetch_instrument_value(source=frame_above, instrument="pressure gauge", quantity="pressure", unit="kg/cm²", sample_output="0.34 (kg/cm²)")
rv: 3 (kg/cm²)
